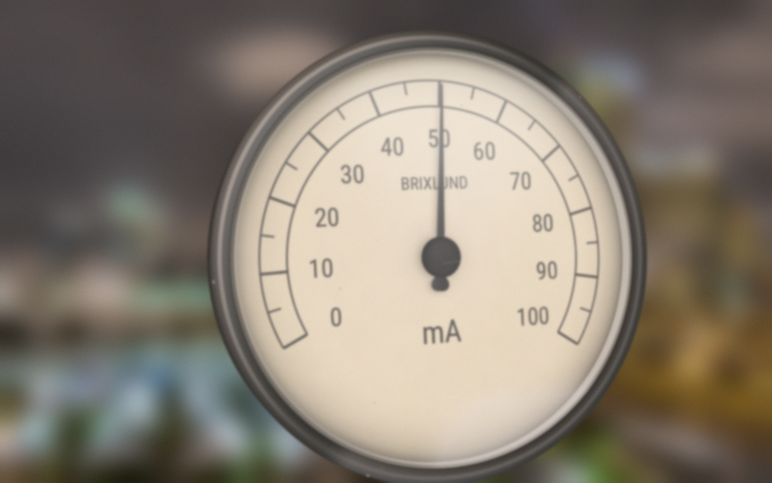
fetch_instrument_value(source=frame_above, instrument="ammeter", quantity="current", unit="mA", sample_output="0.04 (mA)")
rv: 50 (mA)
